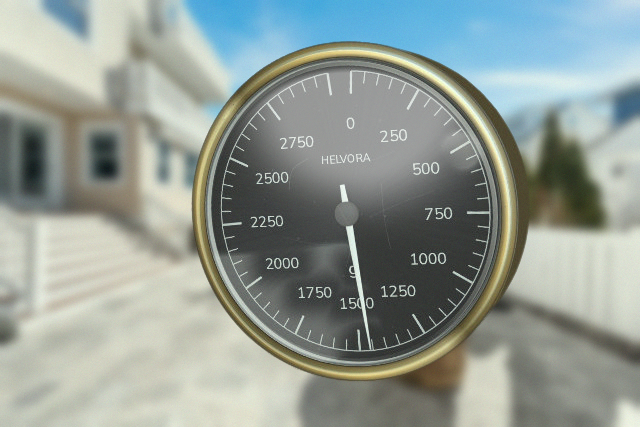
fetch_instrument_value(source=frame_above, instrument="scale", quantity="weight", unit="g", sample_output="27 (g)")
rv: 1450 (g)
